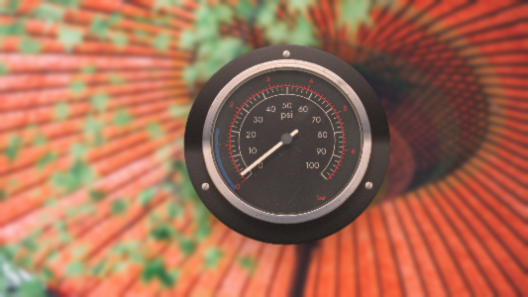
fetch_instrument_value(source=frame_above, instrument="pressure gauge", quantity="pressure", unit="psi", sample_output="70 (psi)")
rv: 2 (psi)
